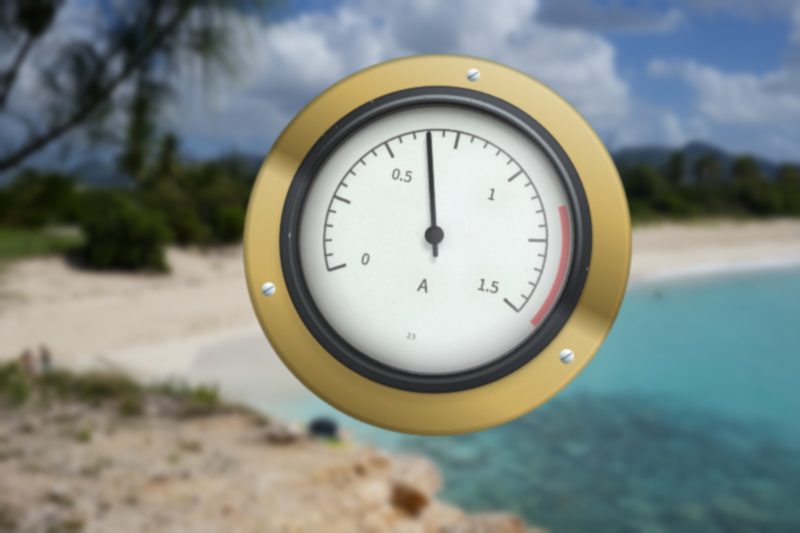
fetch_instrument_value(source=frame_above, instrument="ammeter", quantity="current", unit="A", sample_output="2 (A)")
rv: 0.65 (A)
